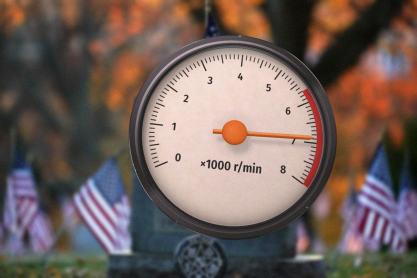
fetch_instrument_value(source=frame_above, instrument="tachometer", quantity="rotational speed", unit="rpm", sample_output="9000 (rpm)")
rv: 6900 (rpm)
